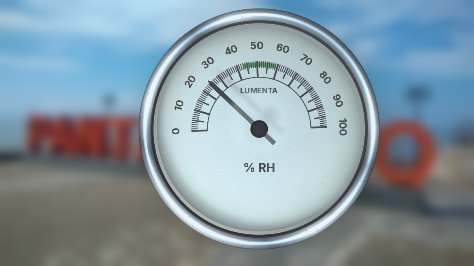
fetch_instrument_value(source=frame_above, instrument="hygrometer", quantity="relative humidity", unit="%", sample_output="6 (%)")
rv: 25 (%)
